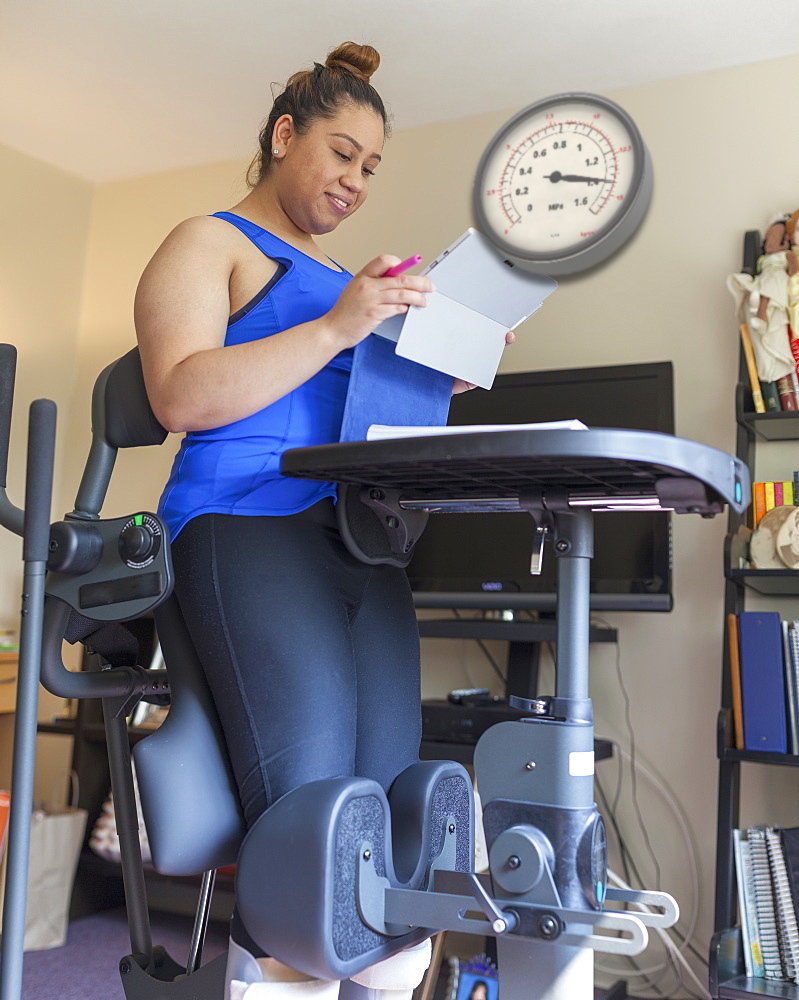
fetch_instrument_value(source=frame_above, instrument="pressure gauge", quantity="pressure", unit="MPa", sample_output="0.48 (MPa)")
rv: 1.4 (MPa)
